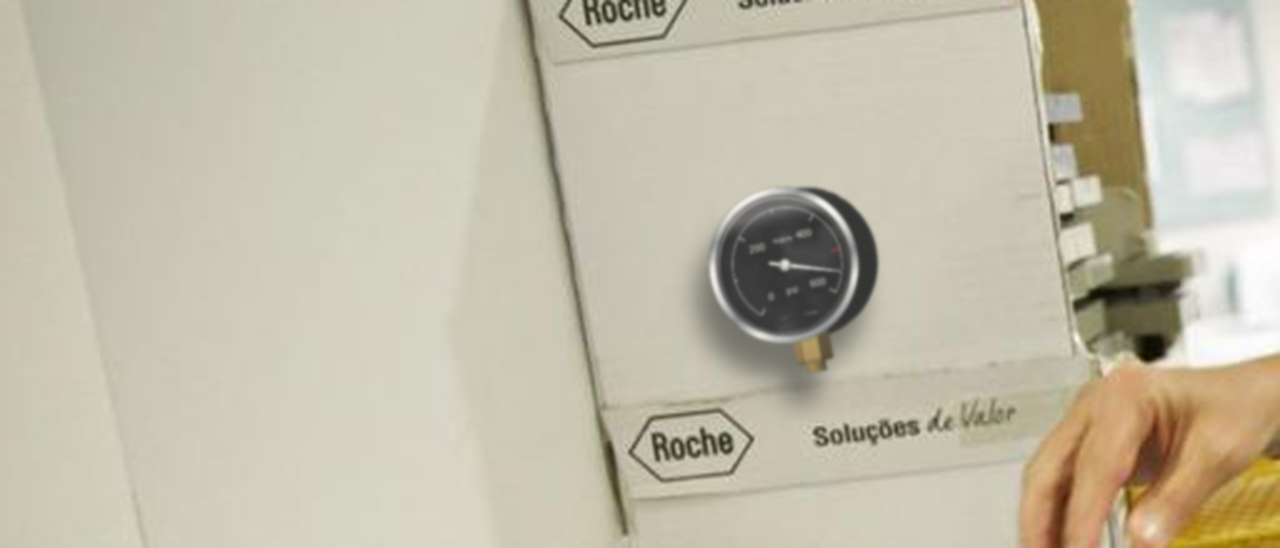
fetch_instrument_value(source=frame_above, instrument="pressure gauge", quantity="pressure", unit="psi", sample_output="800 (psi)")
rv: 550 (psi)
